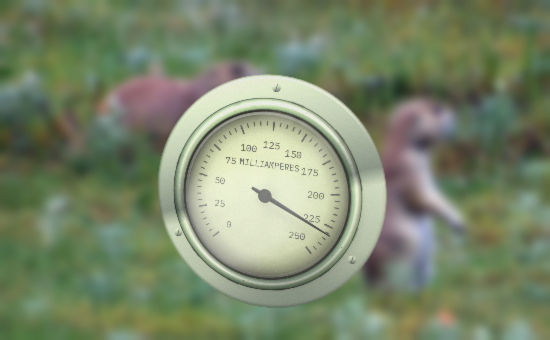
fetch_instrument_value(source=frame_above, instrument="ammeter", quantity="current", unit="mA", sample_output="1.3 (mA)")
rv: 230 (mA)
